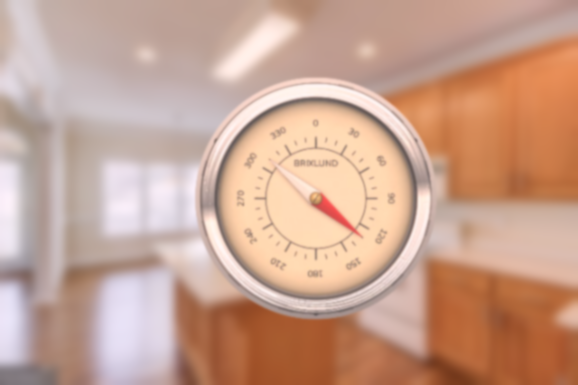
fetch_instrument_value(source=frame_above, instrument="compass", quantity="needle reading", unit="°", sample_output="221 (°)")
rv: 130 (°)
